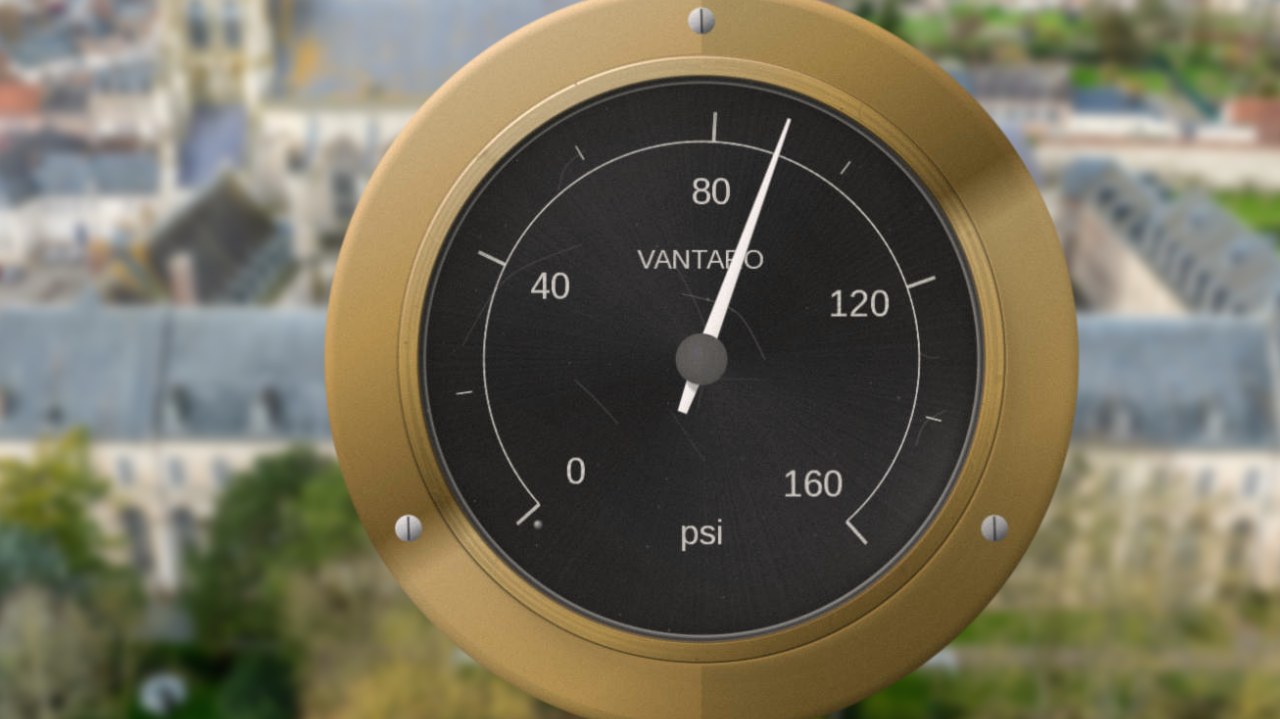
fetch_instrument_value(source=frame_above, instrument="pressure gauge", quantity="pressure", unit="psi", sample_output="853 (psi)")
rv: 90 (psi)
